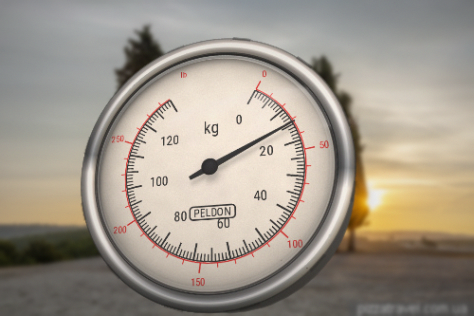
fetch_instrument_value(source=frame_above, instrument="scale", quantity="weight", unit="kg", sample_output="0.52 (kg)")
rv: 15 (kg)
